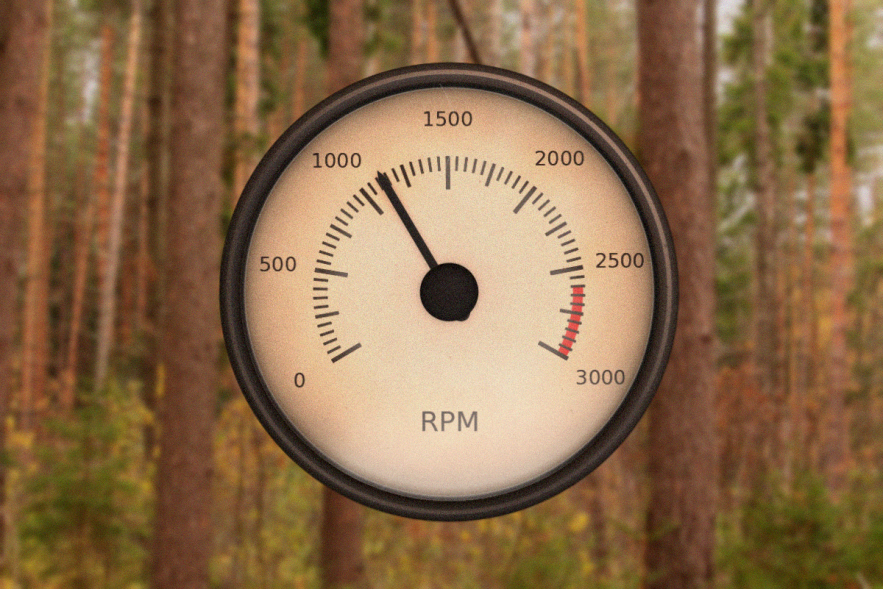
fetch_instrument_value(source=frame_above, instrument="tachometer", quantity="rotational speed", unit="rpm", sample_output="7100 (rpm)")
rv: 1125 (rpm)
